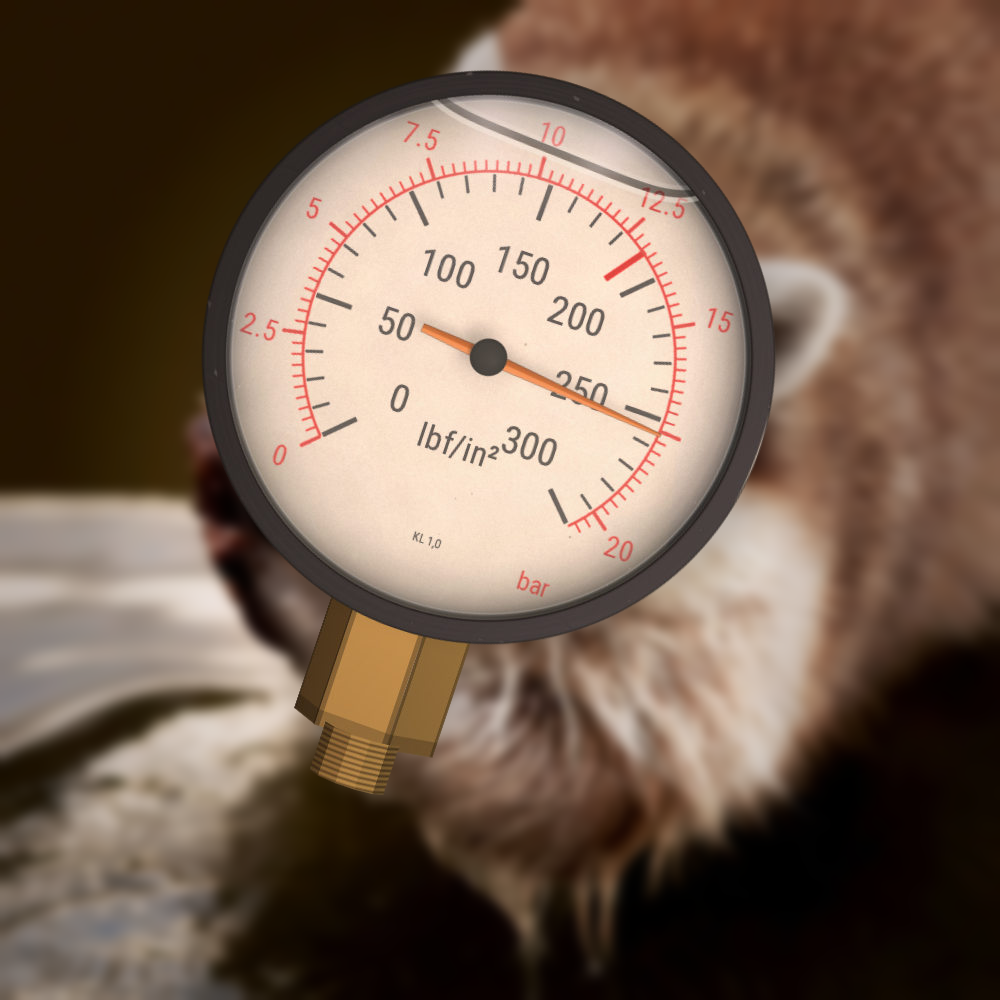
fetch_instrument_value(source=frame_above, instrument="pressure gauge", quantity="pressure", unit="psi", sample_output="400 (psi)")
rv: 255 (psi)
